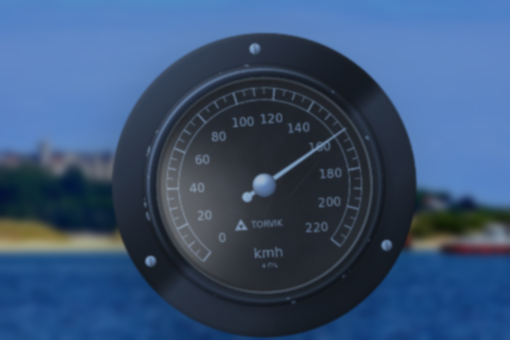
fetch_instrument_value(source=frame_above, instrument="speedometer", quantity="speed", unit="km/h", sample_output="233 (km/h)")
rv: 160 (km/h)
